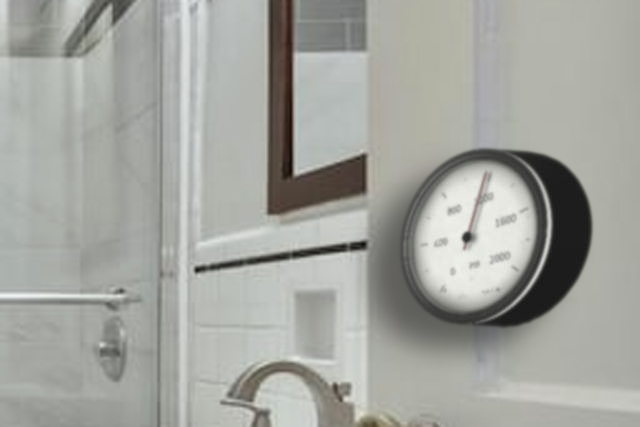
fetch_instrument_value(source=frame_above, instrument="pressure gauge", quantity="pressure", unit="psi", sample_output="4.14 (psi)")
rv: 1200 (psi)
